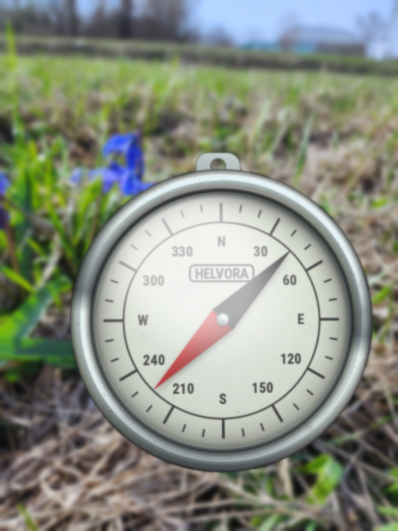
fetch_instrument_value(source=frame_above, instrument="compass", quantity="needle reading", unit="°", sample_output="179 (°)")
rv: 225 (°)
